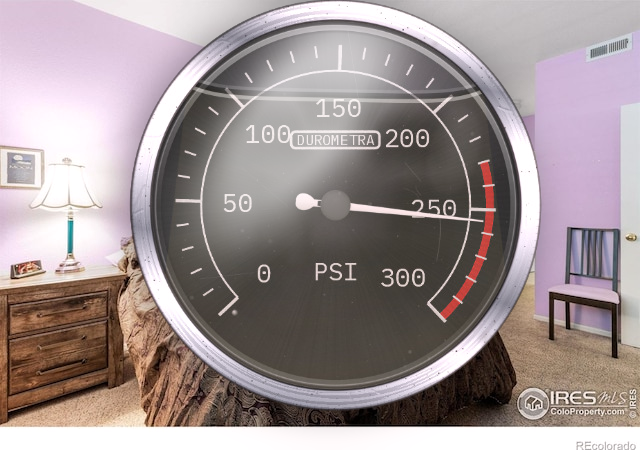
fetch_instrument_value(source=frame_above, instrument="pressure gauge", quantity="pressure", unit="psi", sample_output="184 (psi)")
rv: 255 (psi)
